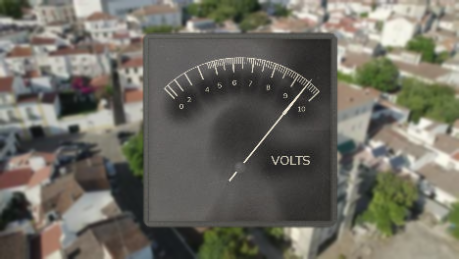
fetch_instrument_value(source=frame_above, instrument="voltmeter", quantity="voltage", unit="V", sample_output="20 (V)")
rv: 9.5 (V)
